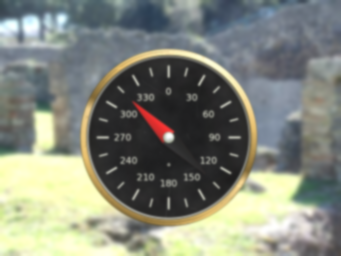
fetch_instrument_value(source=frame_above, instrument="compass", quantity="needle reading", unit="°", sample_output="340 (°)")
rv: 315 (°)
